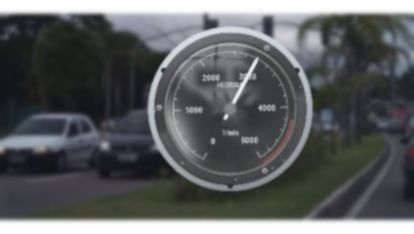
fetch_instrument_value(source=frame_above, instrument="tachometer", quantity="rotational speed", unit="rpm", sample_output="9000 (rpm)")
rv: 3000 (rpm)
